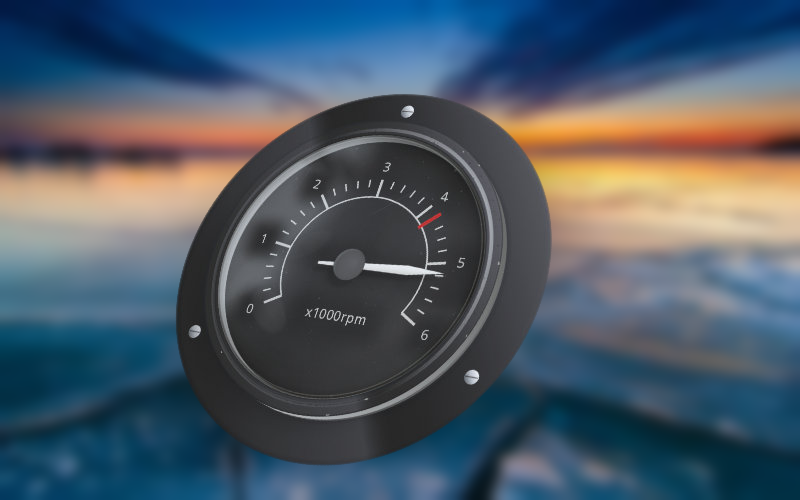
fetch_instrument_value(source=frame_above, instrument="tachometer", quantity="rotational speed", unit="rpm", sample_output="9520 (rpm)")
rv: 5200 (rpm)
